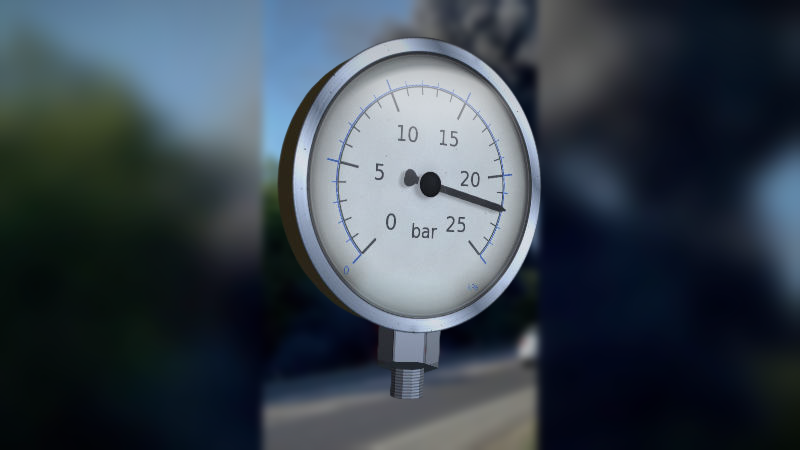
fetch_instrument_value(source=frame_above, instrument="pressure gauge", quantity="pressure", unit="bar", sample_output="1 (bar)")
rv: 22 (bar)
